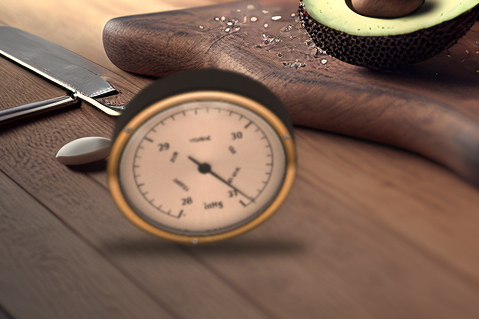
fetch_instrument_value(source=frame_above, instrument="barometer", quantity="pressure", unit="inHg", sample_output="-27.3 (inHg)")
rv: 30.9 (inHg)
